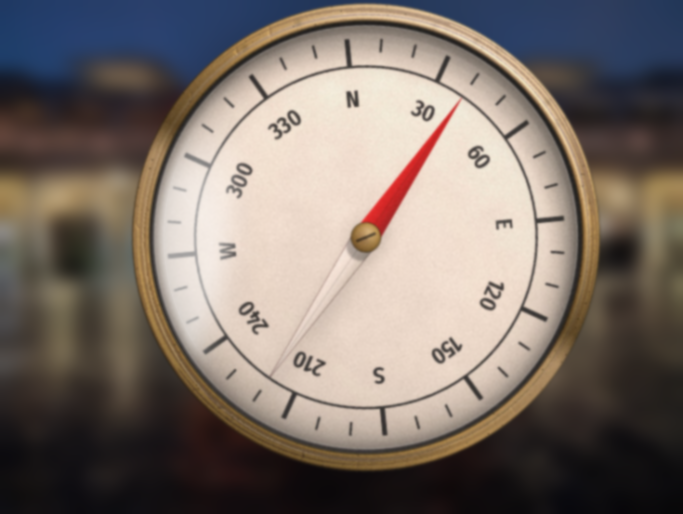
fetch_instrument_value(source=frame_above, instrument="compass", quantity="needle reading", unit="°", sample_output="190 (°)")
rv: 40 (°)
